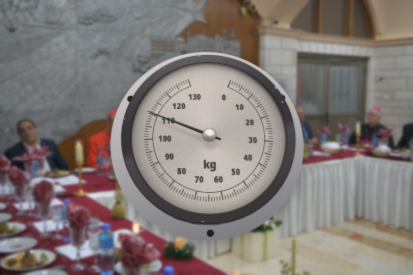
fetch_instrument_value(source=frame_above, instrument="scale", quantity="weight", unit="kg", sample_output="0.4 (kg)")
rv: 110 (kg)
